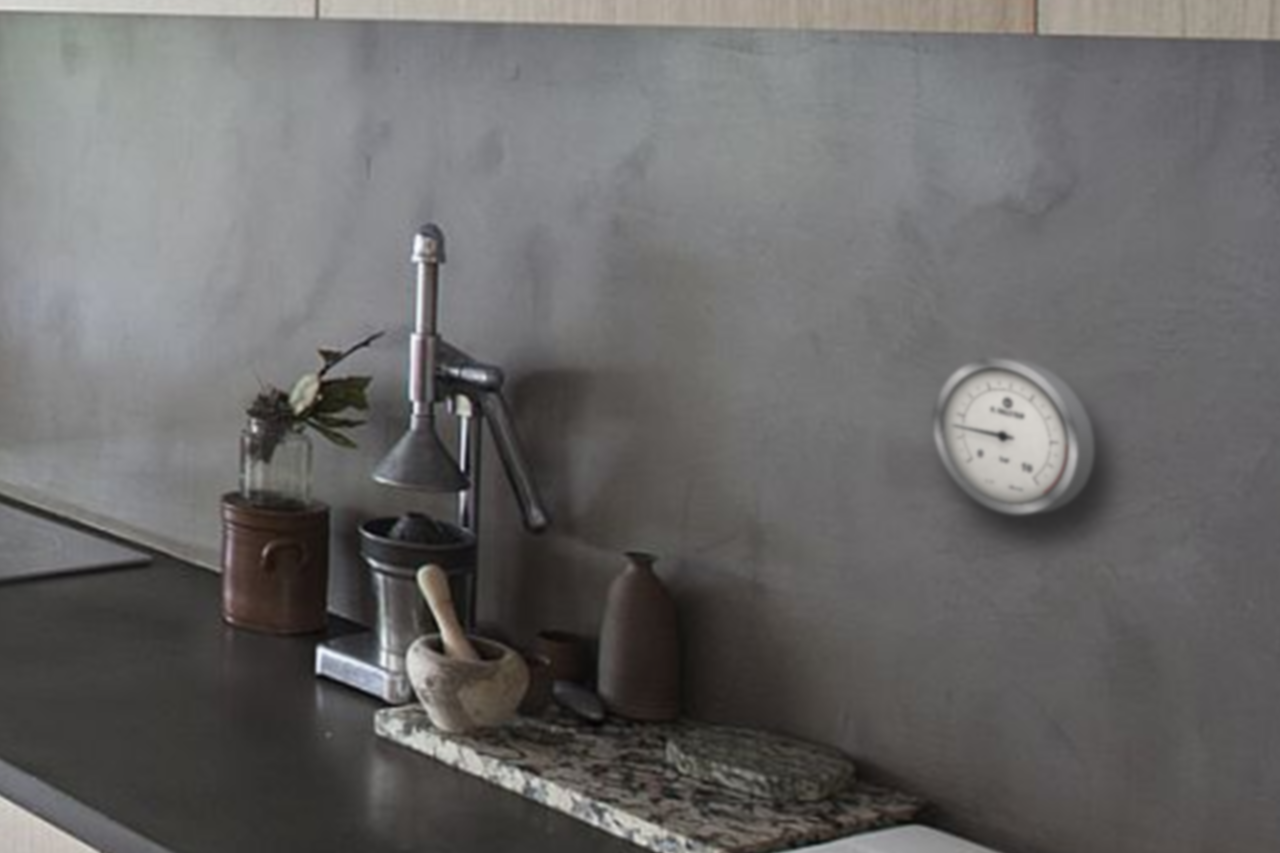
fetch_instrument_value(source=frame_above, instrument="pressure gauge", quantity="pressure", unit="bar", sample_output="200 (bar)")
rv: 1.5 (bar)
